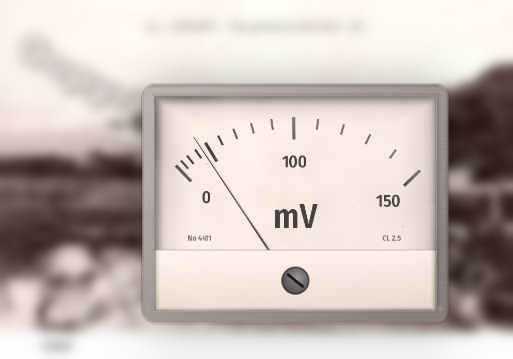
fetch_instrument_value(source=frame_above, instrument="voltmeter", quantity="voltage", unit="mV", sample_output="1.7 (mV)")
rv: 45 (mV)
